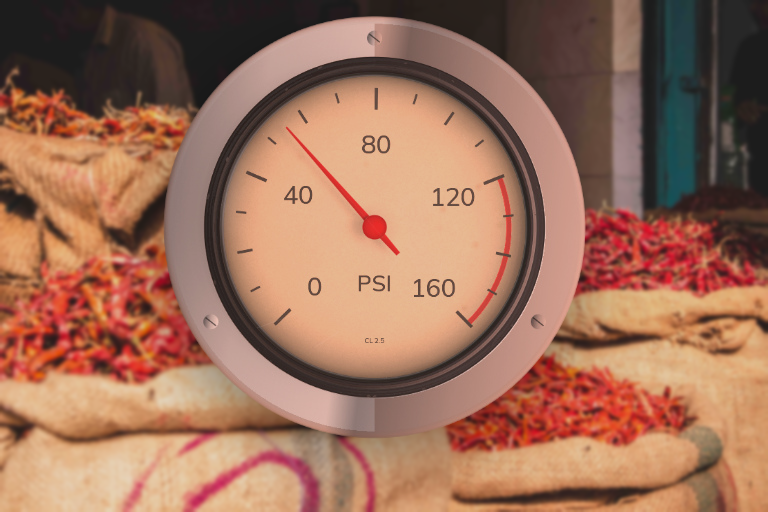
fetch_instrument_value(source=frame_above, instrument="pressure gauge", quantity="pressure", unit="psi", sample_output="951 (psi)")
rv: 55 (psi)
